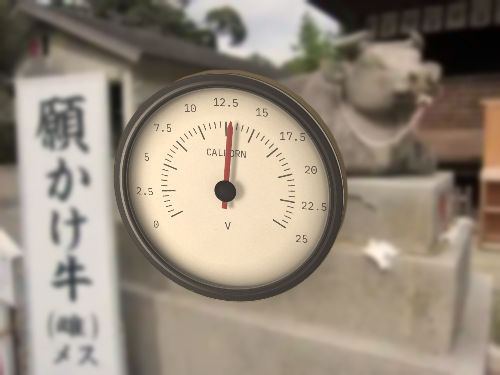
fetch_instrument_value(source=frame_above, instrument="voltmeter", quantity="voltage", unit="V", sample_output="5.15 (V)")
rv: 13 (V)
